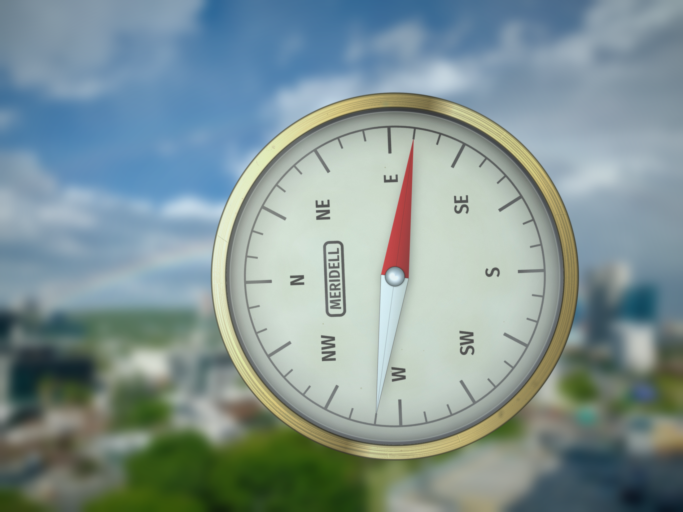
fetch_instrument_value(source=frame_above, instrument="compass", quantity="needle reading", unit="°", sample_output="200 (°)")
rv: 100 (°)
